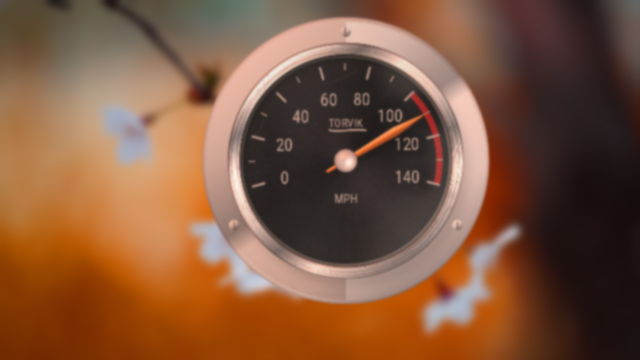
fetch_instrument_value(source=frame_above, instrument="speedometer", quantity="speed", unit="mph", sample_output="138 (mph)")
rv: 110 (mph)
